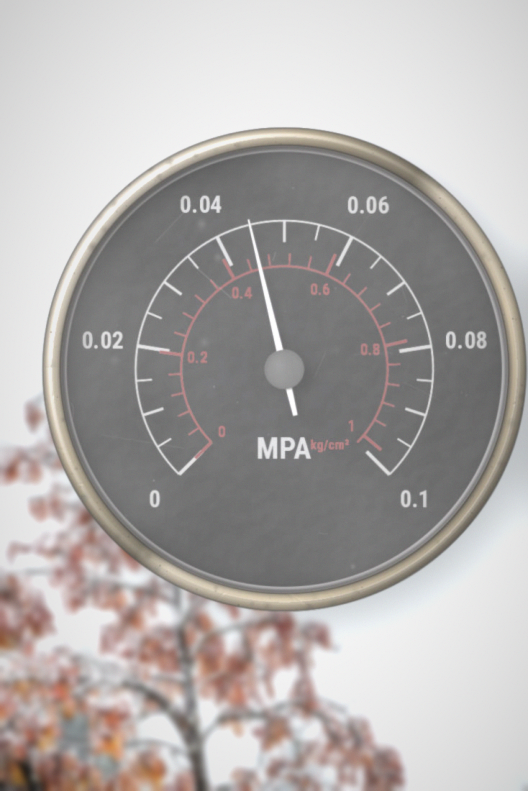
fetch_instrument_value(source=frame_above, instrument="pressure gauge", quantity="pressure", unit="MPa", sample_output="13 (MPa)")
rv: 0.045 (MPa)
